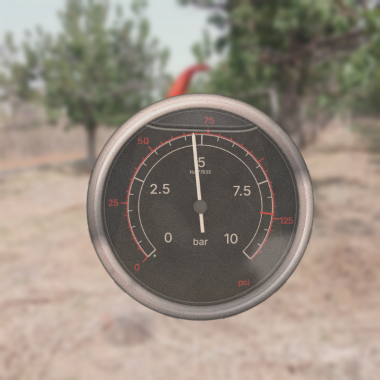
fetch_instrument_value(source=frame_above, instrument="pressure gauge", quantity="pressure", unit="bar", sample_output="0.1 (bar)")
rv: 4.75 (bar)
